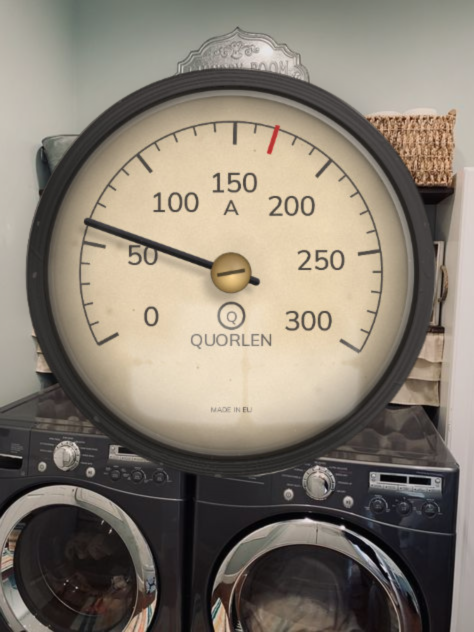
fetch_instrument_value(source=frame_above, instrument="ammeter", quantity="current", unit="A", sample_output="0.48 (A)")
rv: 60 (A)
